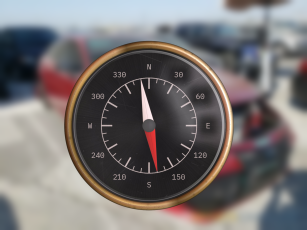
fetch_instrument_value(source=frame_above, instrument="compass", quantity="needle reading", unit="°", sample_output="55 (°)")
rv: 170 (°)
